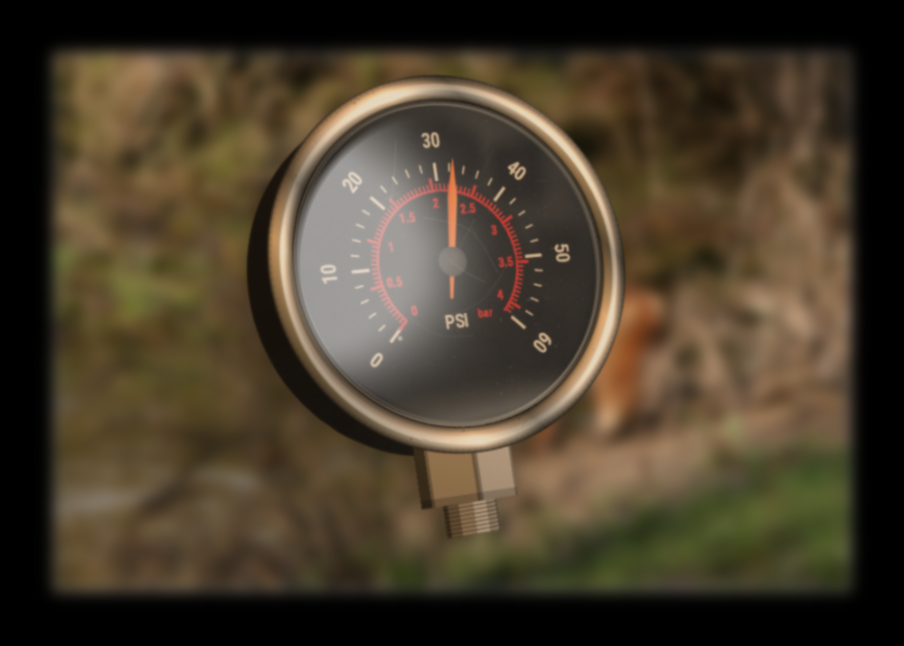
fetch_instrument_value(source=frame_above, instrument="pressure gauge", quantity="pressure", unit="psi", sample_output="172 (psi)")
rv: 32 (psi)
